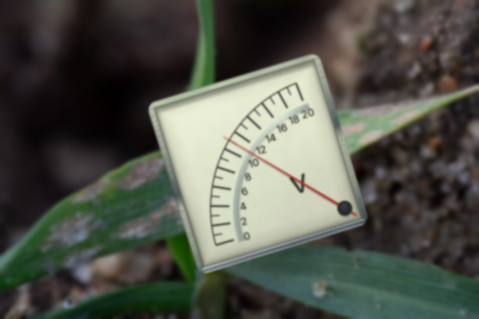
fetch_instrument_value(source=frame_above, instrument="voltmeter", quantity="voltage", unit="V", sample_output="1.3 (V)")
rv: 11 (V)
